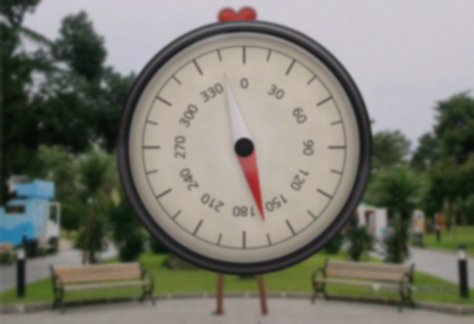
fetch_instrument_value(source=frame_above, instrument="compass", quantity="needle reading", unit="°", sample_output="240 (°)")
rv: 165 (°)
